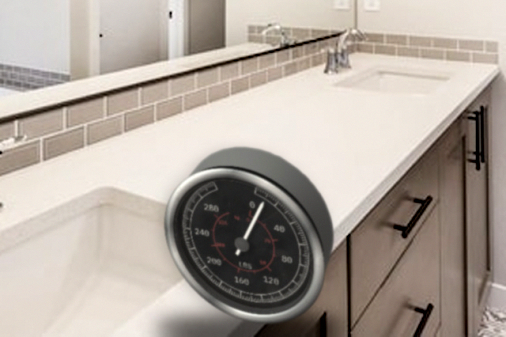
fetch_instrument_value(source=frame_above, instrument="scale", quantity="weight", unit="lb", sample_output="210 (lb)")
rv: 10 (lb)
